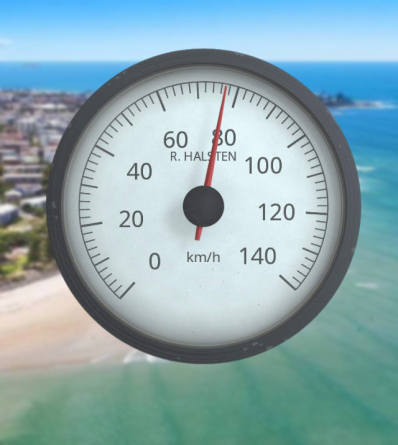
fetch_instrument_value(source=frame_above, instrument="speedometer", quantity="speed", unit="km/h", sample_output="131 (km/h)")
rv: 77 (km/h)
